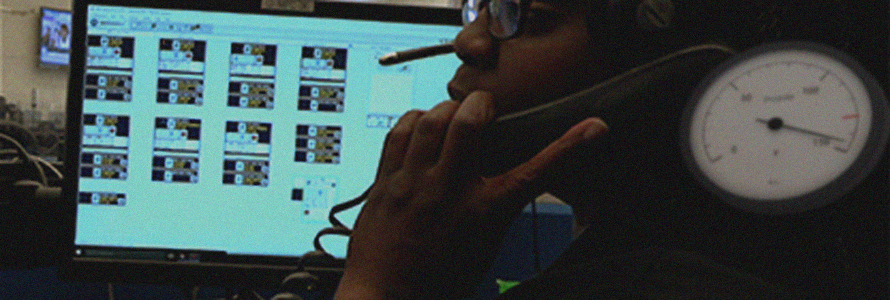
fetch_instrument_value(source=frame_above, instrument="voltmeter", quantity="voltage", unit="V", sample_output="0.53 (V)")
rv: 145 (V)
